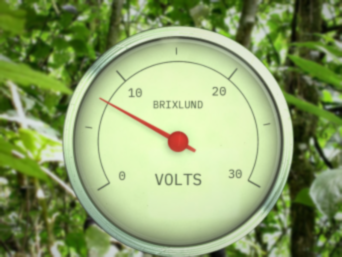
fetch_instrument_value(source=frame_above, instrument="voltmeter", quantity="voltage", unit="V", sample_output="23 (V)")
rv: 7.5 (V)
